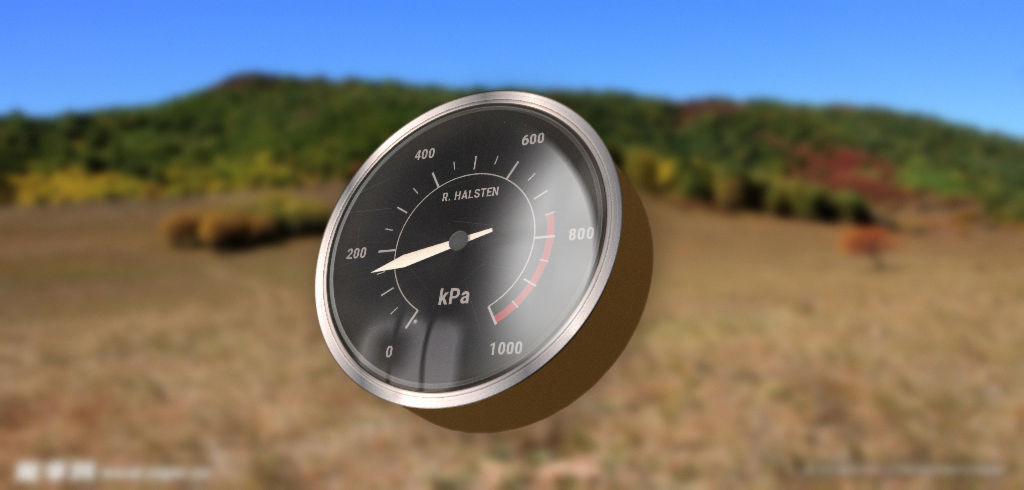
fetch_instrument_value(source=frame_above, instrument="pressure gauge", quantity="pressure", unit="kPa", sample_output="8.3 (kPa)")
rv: 150 (kPa)
